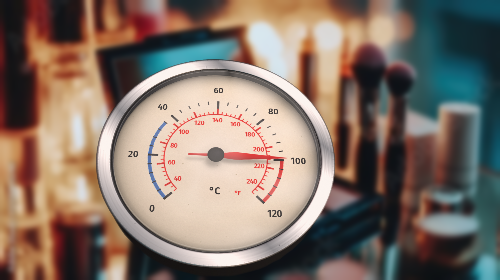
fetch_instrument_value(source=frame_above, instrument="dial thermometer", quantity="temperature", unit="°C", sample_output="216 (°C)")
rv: 100 (°C)
